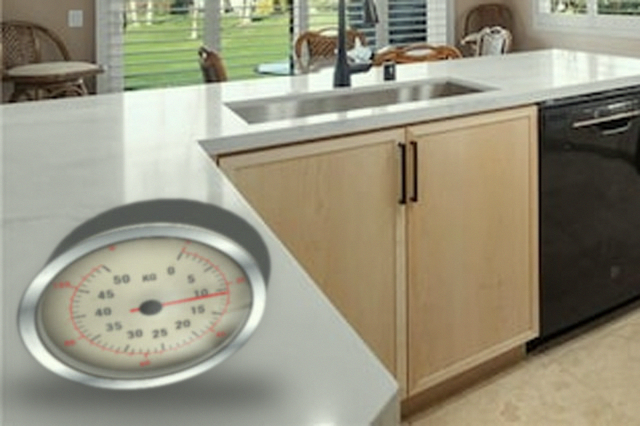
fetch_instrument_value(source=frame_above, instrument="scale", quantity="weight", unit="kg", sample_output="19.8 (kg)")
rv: 10 (kg)
